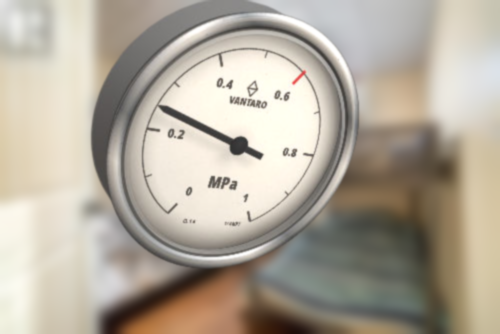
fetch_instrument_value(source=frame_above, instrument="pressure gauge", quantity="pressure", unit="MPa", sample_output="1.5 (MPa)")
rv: 0.25 (MPa)
